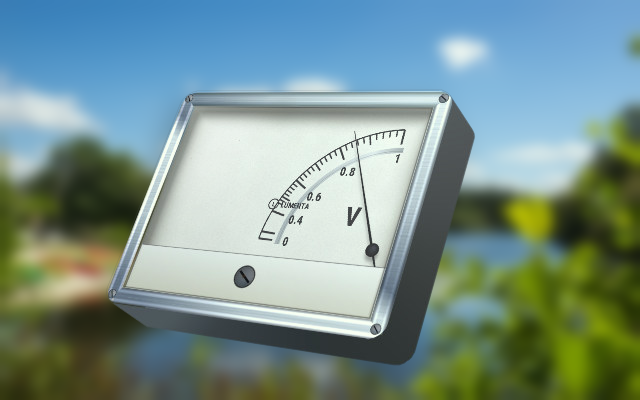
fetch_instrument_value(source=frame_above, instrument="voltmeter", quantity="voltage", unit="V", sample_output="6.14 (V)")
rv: 0.86 (V)
